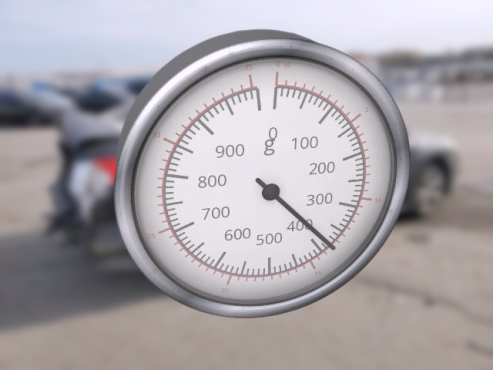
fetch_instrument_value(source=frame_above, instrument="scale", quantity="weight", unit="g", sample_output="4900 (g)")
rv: 380 (g)
